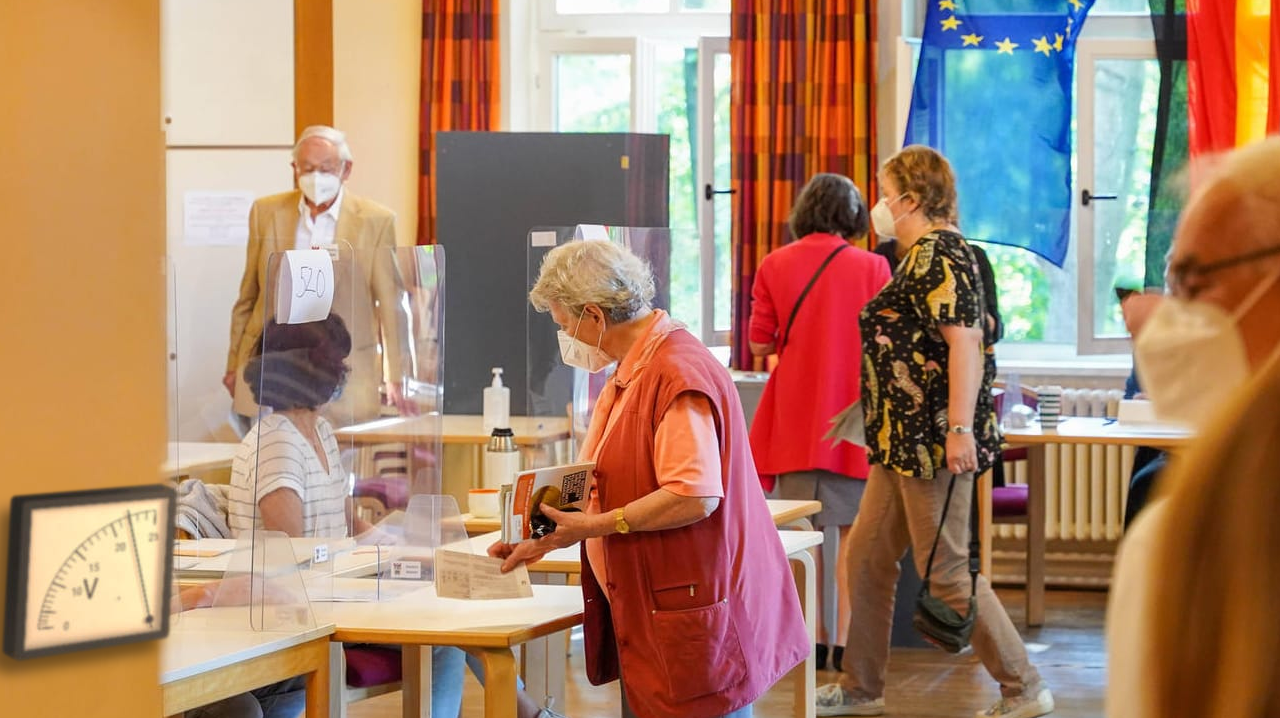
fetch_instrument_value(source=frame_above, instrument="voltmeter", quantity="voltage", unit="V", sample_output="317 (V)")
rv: 22 (V)
